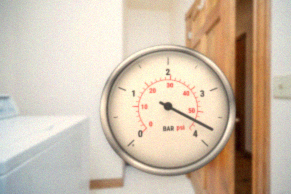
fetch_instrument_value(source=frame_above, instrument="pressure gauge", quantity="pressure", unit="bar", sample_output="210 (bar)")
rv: 3.75 (bar)
